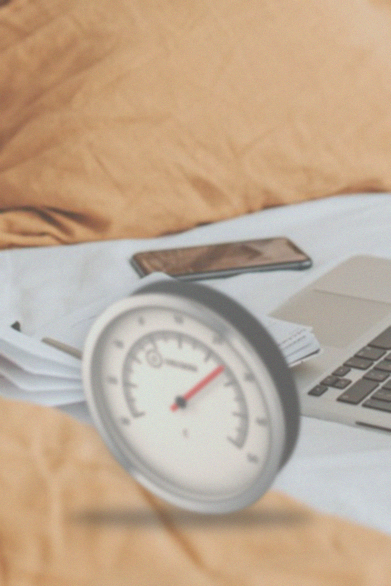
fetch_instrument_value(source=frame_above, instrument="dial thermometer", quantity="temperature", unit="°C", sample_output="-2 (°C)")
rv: 25 (°C)
